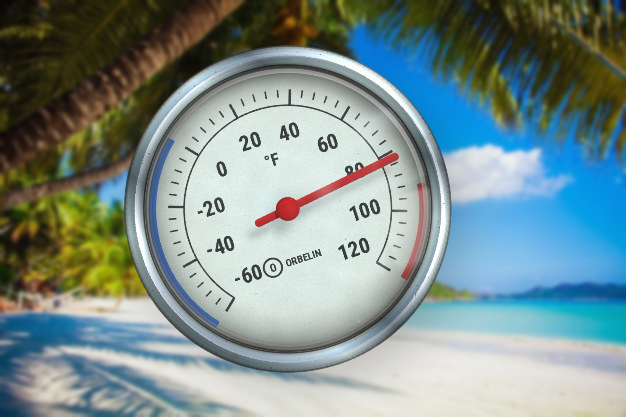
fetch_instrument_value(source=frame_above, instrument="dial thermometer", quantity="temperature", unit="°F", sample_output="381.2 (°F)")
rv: 82 (°F)
